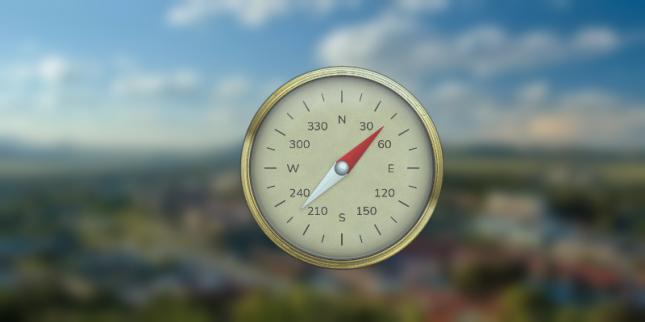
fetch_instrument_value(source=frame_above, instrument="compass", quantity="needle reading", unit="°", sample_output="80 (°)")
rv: 45 (°)
